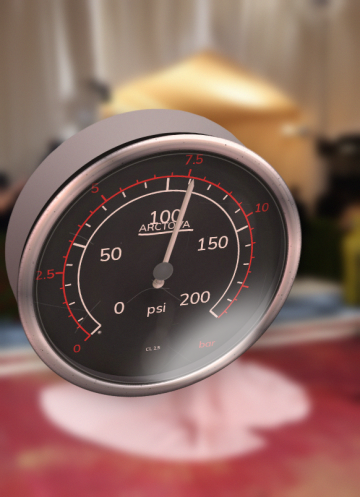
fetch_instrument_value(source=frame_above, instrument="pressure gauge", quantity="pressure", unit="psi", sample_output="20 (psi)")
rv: 110 (psi)
